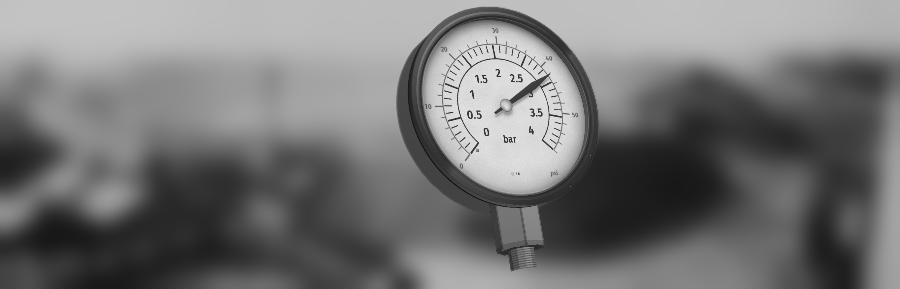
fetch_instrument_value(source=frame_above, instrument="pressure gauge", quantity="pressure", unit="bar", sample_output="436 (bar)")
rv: 2.9 (bar)
